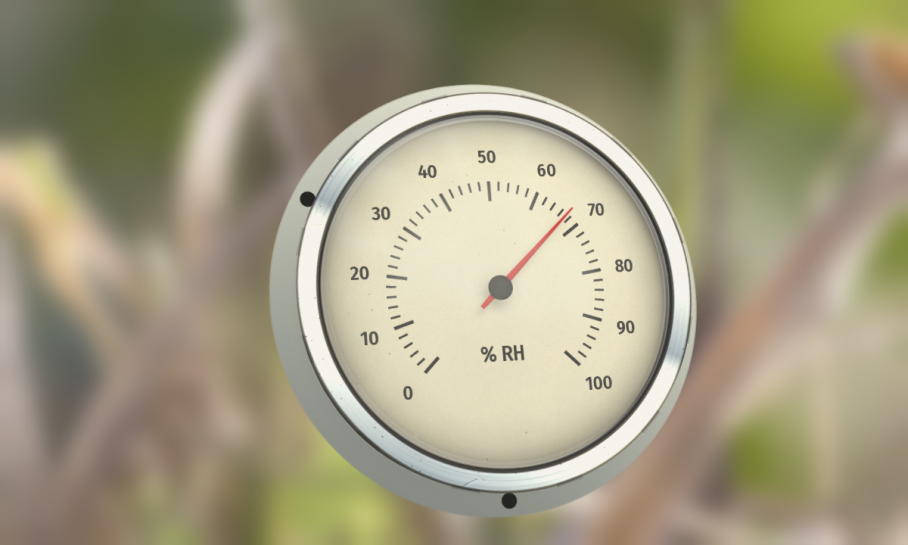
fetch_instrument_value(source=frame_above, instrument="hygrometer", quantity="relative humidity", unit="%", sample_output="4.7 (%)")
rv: 67 (%)
